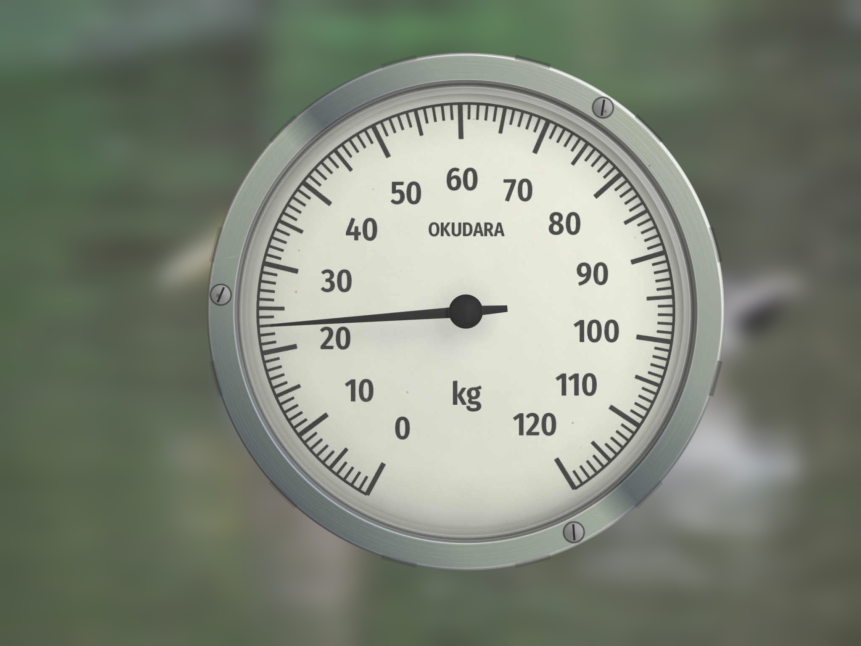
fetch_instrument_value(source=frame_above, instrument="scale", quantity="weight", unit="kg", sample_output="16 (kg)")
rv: 23 (kg)
